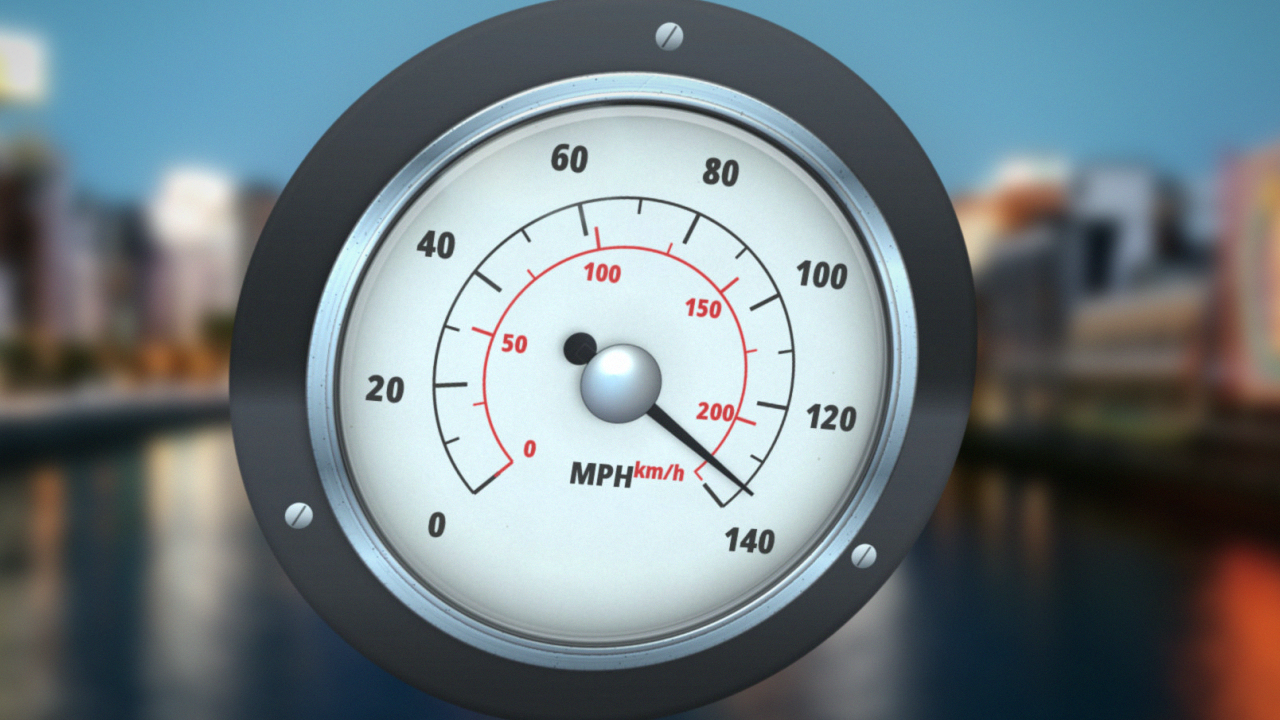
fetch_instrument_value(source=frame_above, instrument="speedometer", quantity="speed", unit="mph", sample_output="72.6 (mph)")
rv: 135 (mph)
